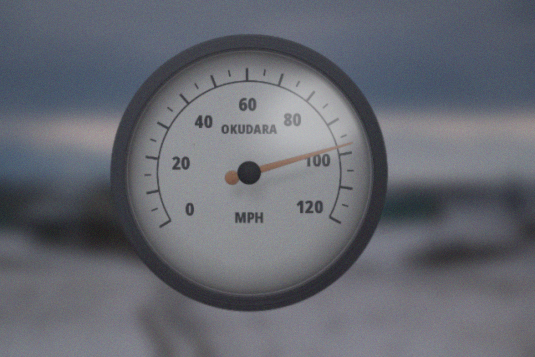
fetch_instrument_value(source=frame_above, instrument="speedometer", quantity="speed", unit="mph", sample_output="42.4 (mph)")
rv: 97.5 (mph)
